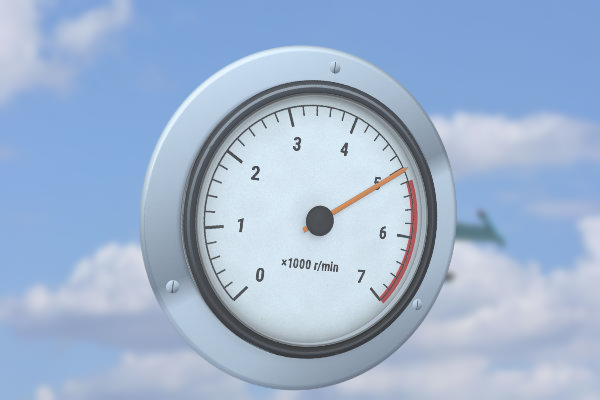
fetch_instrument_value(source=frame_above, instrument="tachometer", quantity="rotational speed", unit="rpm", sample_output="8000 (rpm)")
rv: 5000 (rpm)
